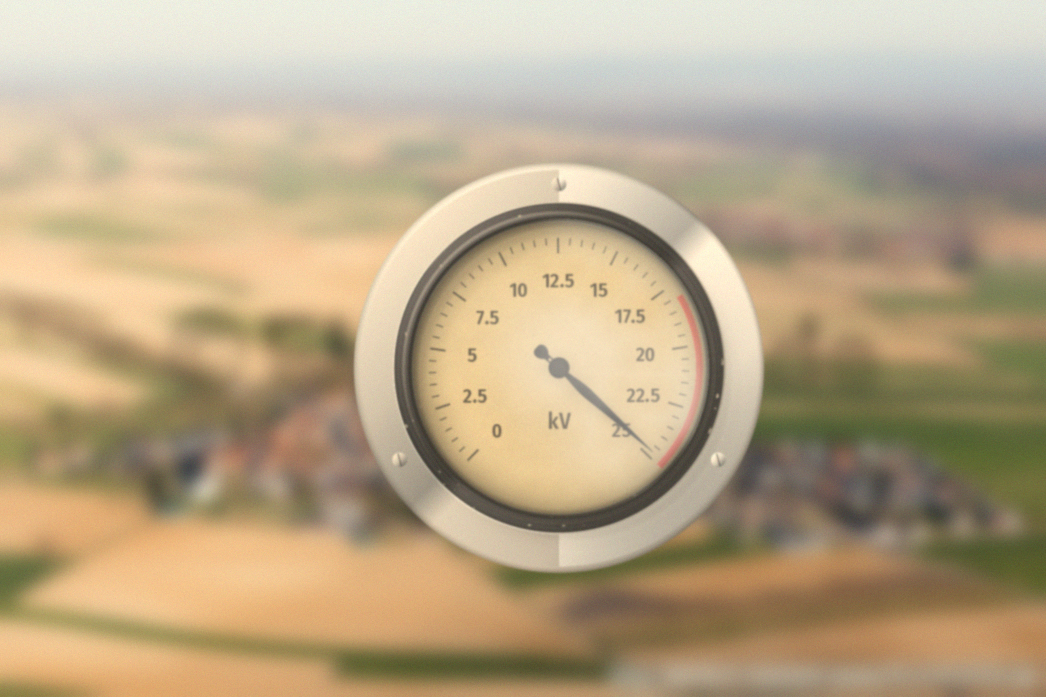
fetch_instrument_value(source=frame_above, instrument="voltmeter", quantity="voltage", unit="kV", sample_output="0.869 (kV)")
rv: 24.75 (kV)
